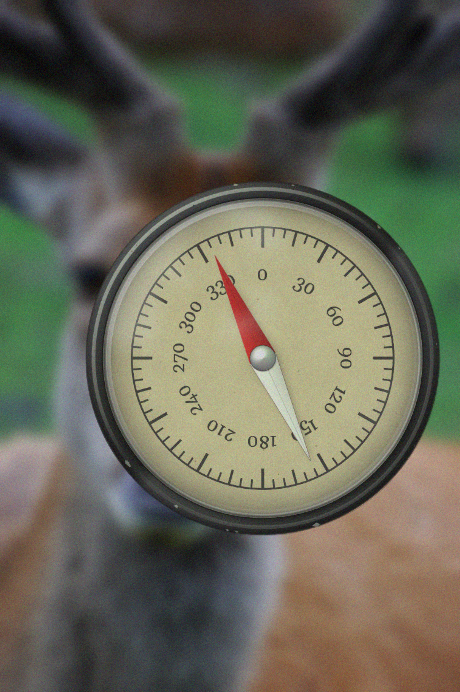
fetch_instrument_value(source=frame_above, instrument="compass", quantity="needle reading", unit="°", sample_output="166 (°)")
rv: 335 (°)
